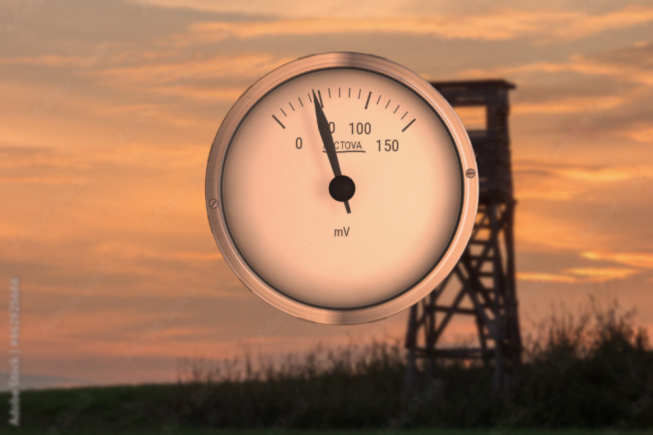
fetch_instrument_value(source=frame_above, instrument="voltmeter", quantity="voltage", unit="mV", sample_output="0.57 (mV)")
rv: 45 (mV)
